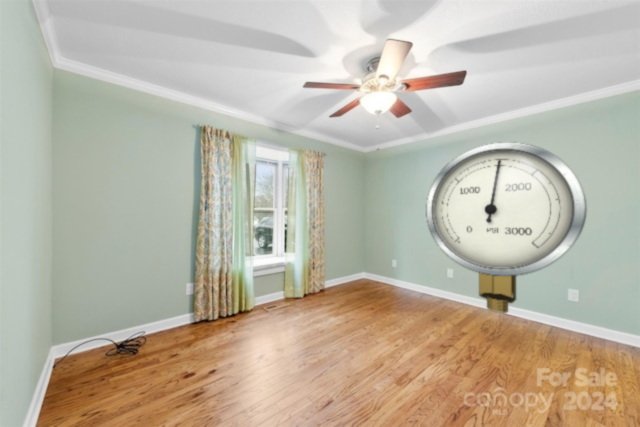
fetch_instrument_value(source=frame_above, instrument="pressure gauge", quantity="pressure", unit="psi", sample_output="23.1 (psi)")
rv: 1600 (psi)
